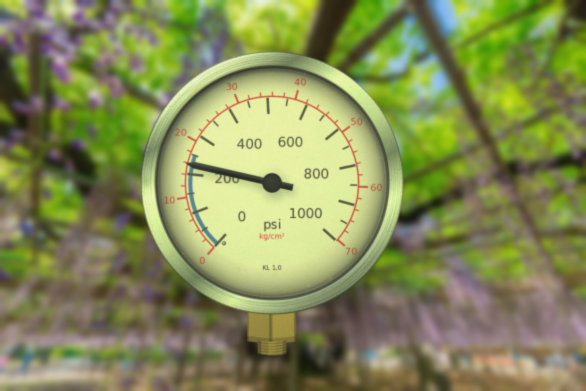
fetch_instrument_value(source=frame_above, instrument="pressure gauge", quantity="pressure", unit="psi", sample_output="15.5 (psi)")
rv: 225 (psi)
